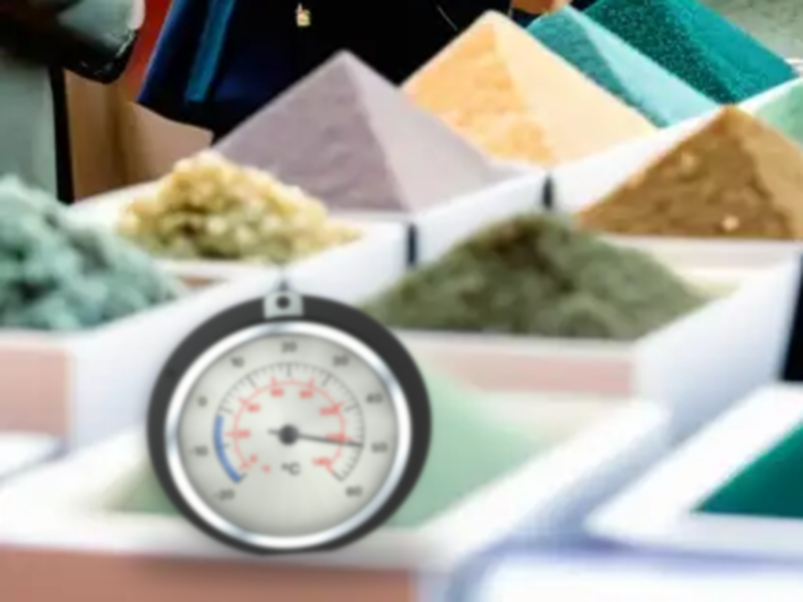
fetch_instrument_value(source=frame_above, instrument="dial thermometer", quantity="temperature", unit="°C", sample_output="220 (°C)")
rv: 50 (°C)
